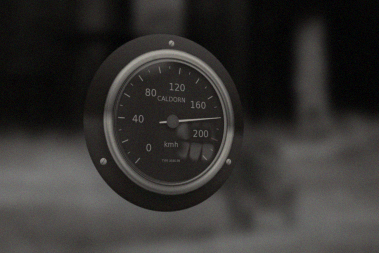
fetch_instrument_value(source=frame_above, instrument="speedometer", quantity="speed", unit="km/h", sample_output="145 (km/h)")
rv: 180 (km/h)
